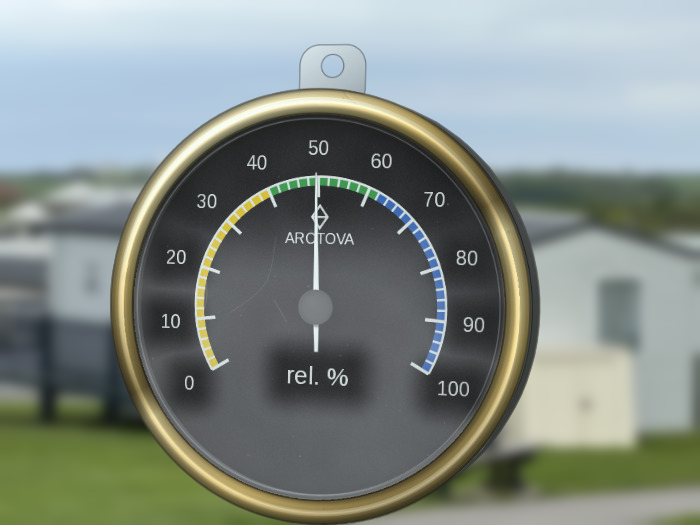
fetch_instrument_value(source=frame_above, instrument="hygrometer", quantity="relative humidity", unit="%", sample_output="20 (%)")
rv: 50 (%)
